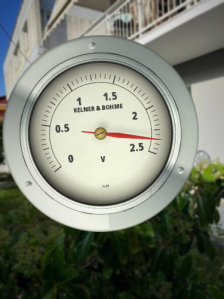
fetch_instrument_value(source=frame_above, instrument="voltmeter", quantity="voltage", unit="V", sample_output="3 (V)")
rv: 2.35 (V)
